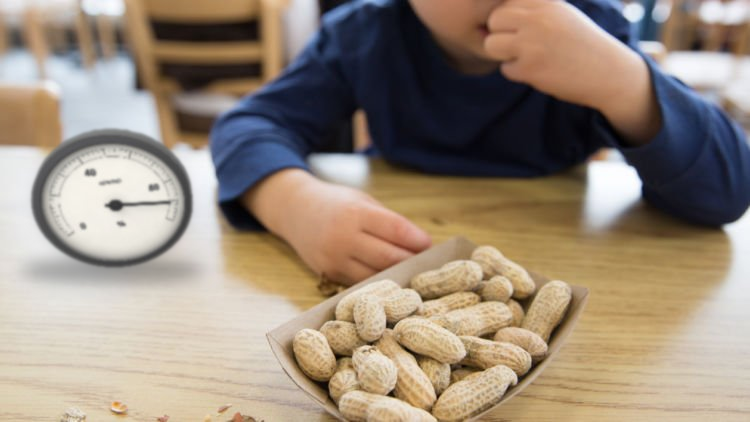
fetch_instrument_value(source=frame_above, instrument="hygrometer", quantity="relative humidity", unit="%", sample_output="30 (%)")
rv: 90 (%)
